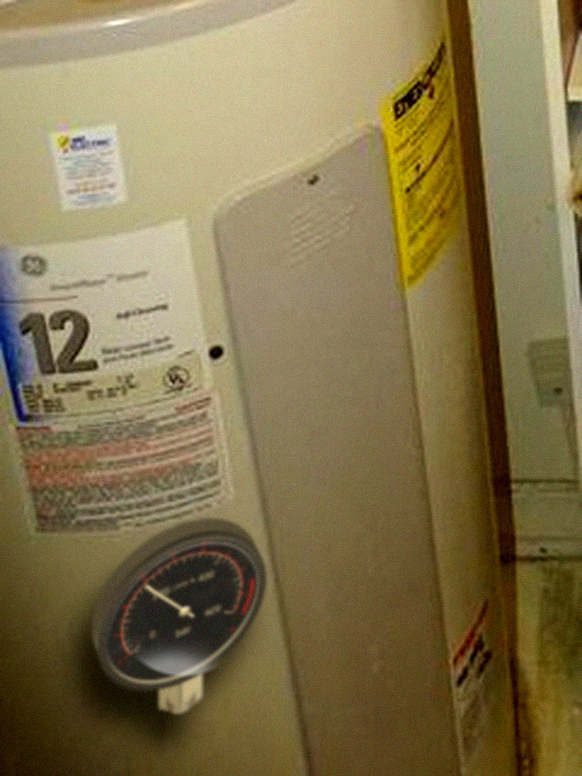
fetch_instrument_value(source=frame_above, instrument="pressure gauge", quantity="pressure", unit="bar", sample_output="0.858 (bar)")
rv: 200 (bar)
